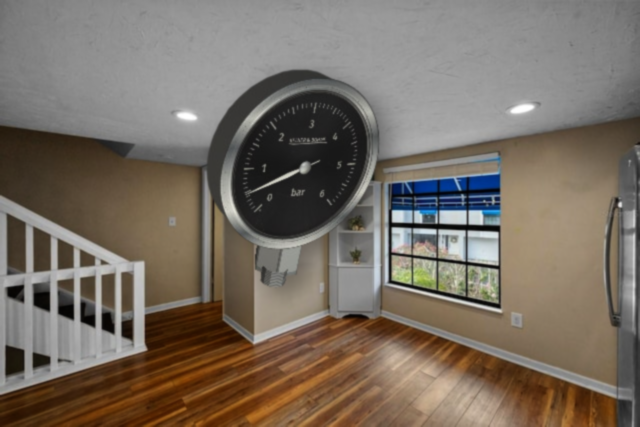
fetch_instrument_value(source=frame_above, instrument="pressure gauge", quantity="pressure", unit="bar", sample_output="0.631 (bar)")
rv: 0.5 (bar)
